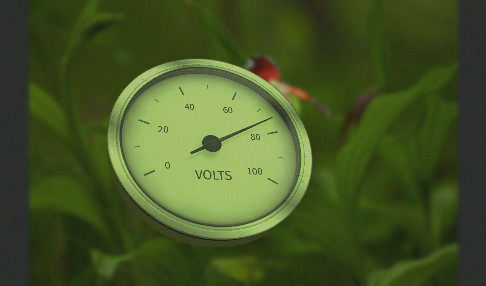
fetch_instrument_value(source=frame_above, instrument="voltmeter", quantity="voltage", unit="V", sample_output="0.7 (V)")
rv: 75 (V)
